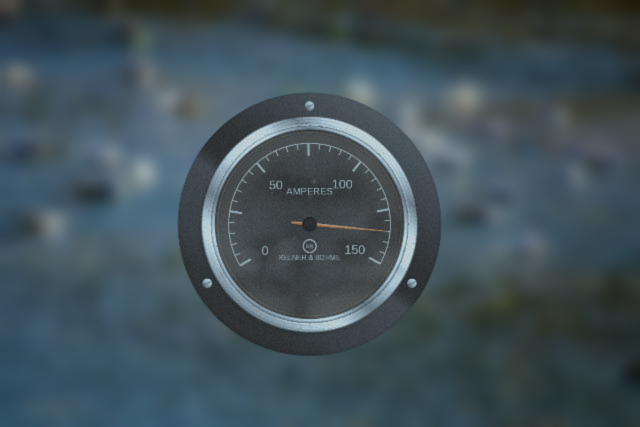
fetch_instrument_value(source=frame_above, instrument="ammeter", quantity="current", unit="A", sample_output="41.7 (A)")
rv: 135 (A)
